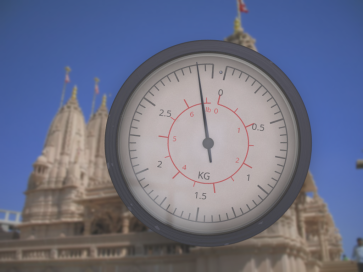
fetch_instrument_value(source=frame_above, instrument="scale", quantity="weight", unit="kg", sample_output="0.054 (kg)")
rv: 2.9 (kg)
